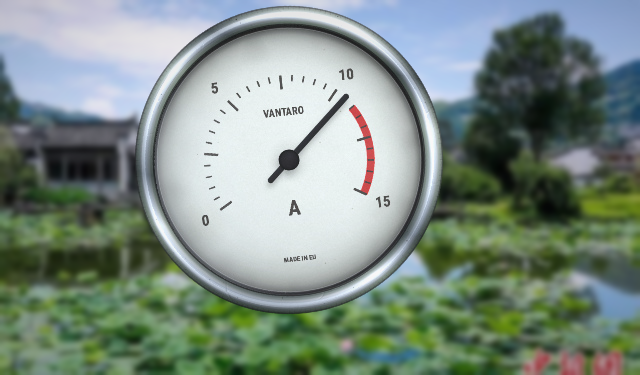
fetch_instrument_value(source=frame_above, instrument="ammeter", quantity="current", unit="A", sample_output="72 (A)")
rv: 10.5 (A)
